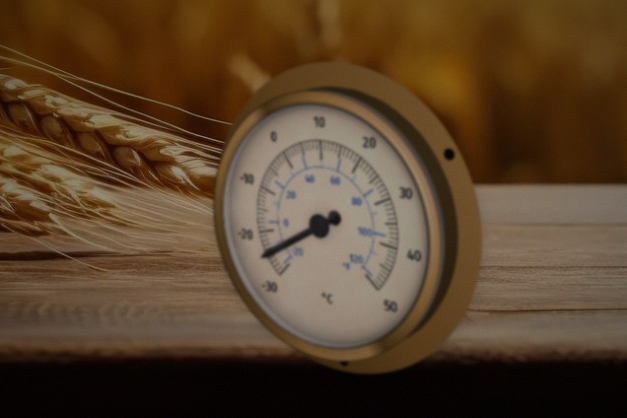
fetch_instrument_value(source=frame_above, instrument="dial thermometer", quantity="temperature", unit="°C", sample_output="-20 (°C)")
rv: -25 (°C)
